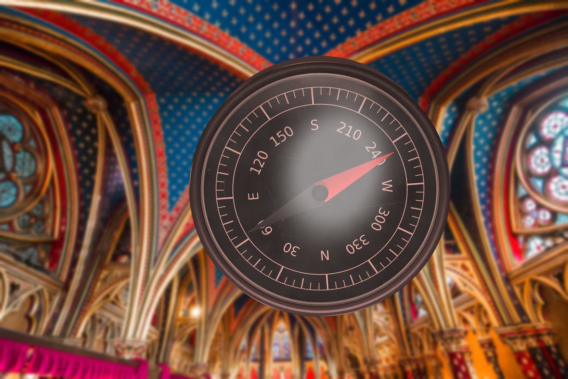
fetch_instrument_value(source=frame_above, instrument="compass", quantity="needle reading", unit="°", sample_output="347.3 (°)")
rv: 245 (°)
